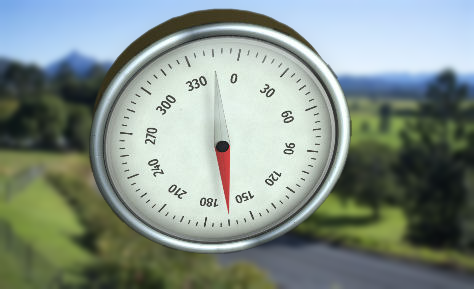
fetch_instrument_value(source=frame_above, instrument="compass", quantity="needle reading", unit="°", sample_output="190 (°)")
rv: 165 (°)
